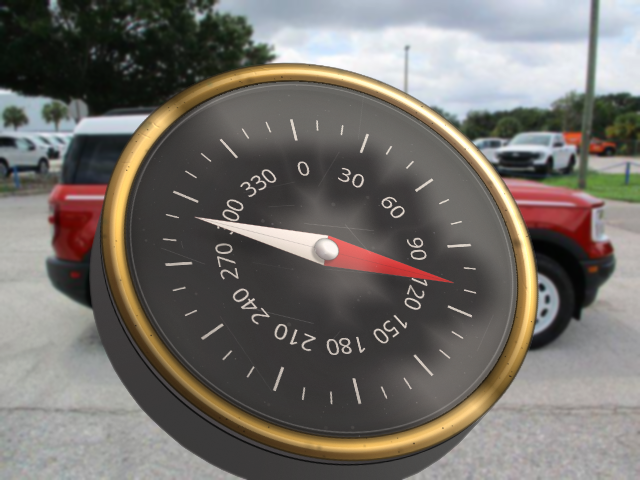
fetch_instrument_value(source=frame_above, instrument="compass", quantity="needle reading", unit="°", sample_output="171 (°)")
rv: 110 (°)
